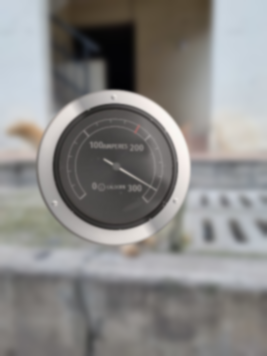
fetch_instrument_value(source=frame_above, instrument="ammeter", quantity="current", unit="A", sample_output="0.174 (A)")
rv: 280 (A)
